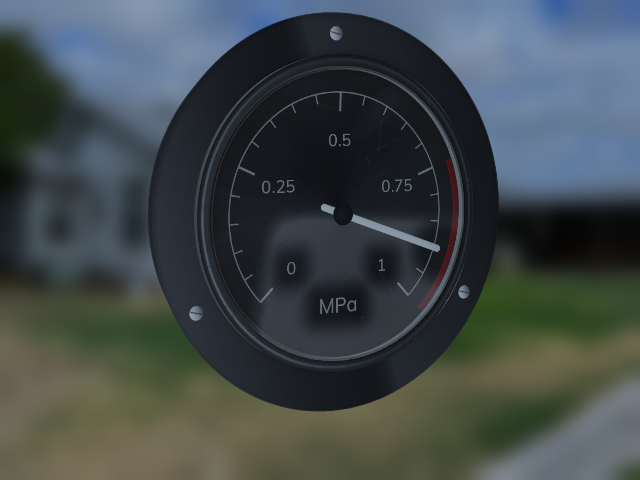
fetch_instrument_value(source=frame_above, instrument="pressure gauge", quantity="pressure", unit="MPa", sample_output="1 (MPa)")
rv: 0.9 (MPa)
